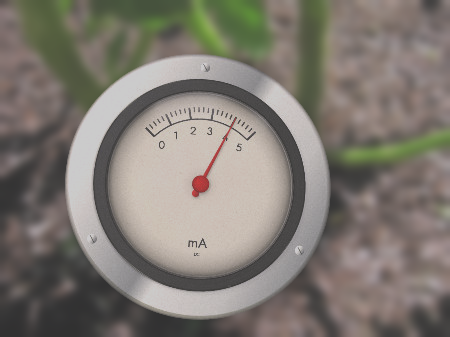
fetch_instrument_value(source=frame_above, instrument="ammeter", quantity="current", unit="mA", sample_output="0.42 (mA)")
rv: 4 (mA)
